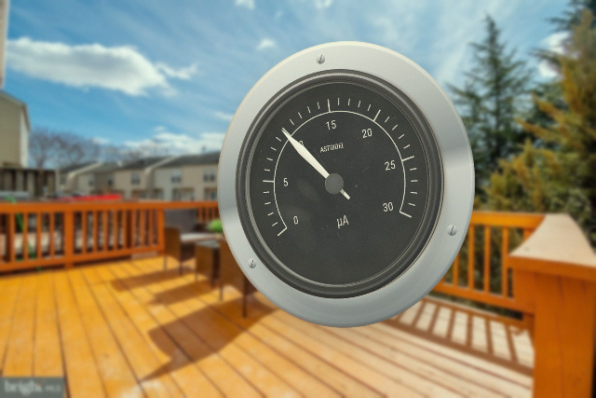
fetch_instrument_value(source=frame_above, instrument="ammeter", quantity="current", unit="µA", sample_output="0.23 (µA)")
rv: 10 (µA)
